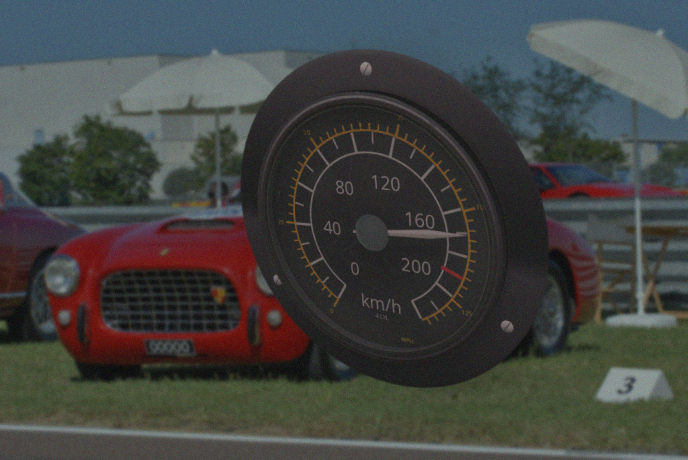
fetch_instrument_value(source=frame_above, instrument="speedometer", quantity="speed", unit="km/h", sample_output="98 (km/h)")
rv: 170 (km/h)
